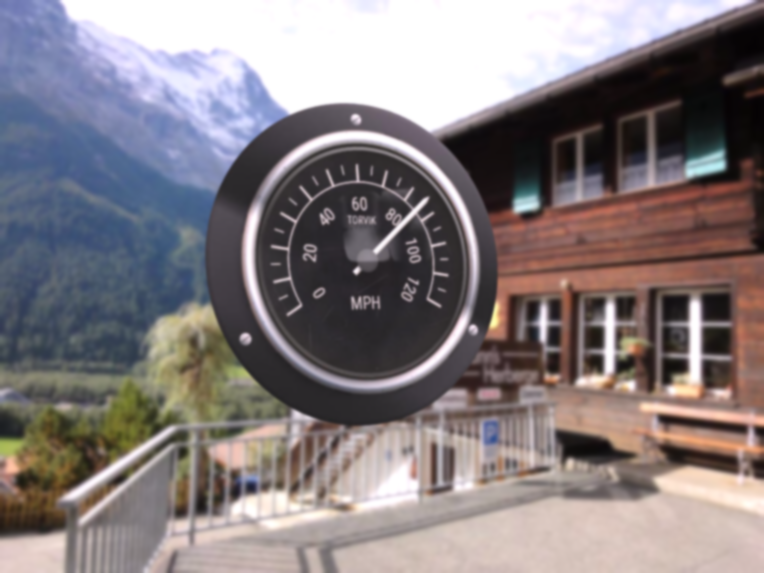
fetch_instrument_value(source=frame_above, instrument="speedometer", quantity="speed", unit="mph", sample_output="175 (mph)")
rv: 85 (mph)
